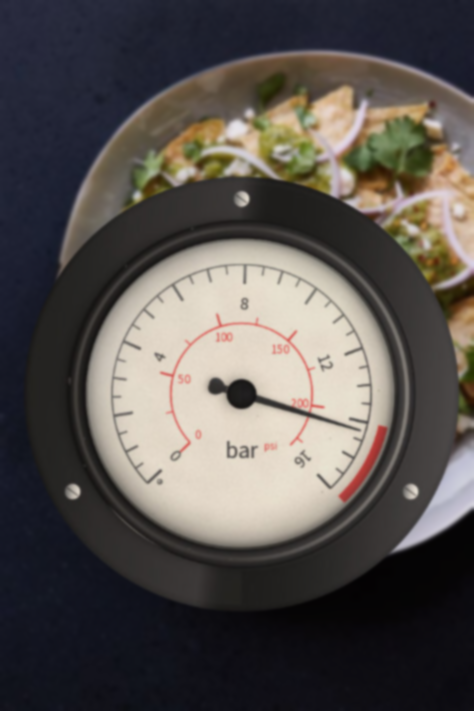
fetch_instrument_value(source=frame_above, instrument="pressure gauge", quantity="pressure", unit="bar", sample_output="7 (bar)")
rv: 14.25 (bar)
